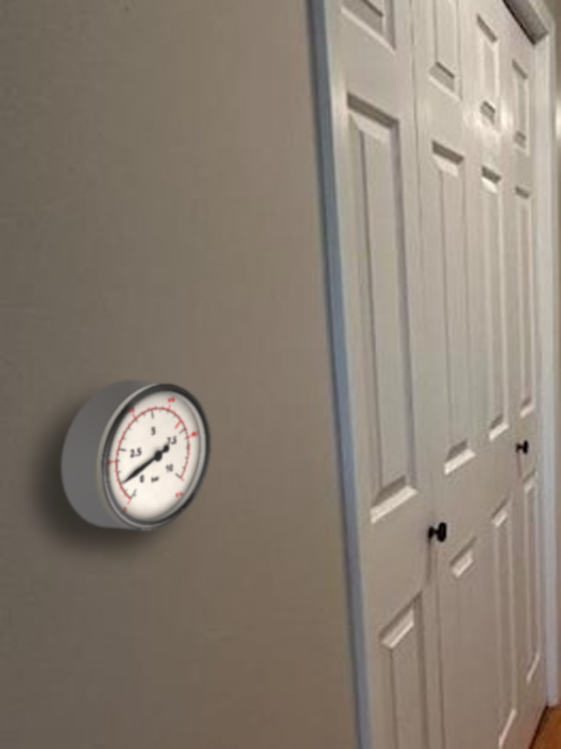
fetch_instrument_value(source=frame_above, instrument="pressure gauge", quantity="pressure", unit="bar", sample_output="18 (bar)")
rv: 1 (bar)
